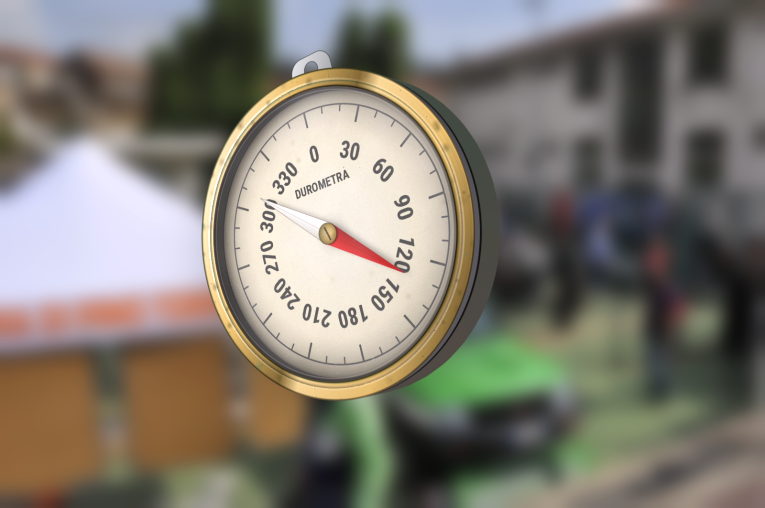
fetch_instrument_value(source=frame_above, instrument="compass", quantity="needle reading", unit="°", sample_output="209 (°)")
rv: 130 (°)
